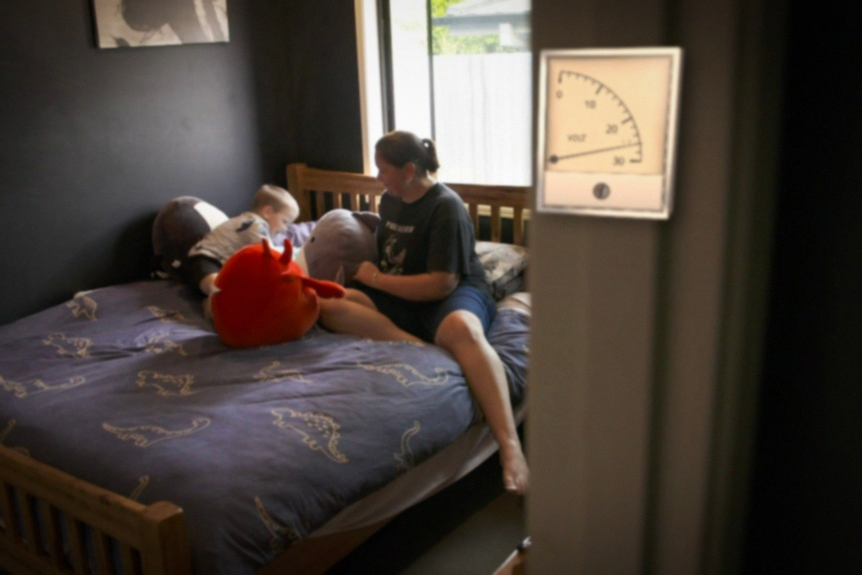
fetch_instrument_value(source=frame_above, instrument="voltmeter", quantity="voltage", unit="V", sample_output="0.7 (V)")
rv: 26 (V)
